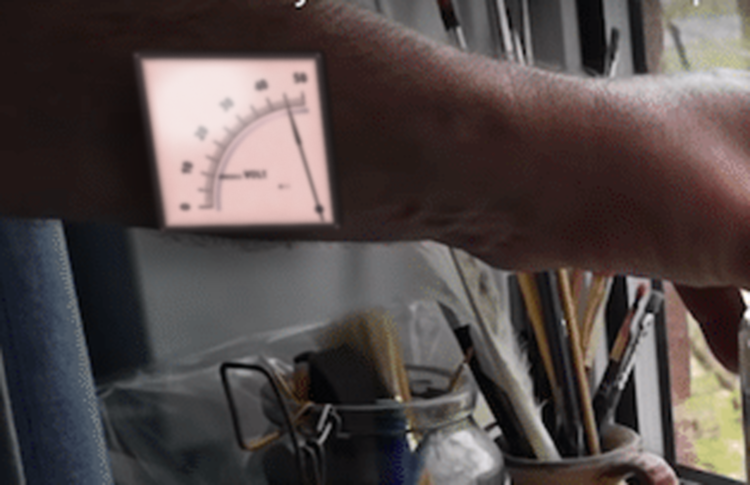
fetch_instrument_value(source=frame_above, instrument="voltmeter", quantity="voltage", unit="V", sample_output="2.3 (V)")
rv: 45 (V)
